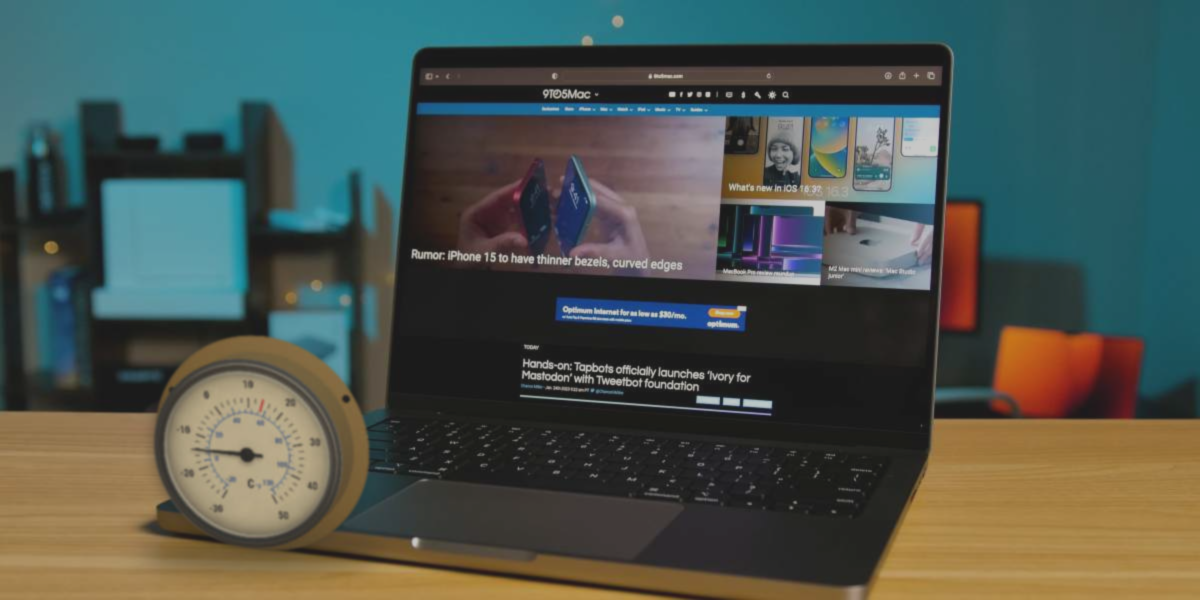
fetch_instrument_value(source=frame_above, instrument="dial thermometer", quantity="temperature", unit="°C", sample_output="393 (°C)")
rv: -14 (°C)
